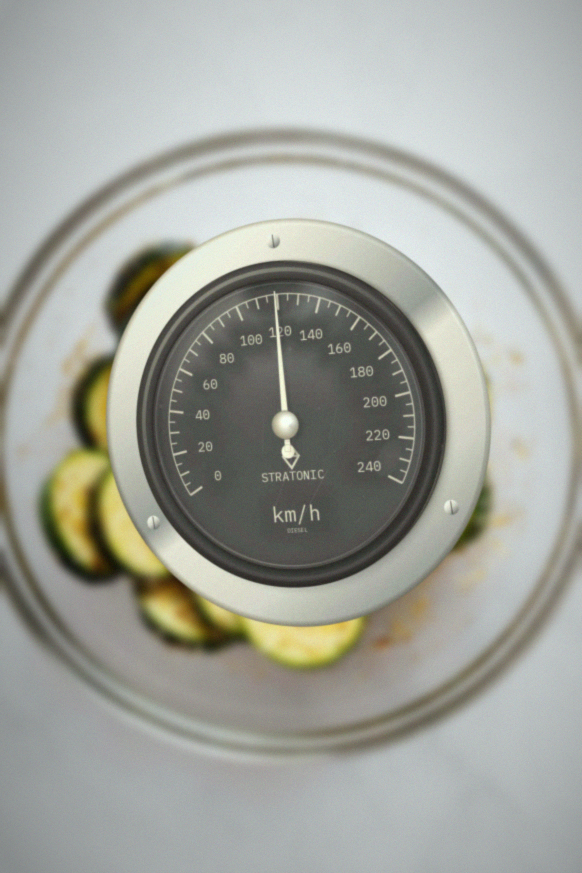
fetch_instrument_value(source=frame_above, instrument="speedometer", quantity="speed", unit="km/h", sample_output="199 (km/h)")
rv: 120 (km/h)
